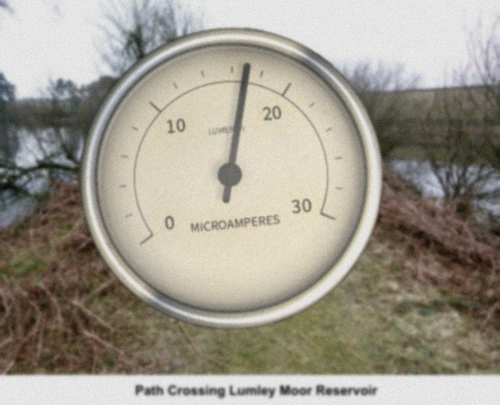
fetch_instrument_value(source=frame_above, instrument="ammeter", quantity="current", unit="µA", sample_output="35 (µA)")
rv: 17 (µA)
